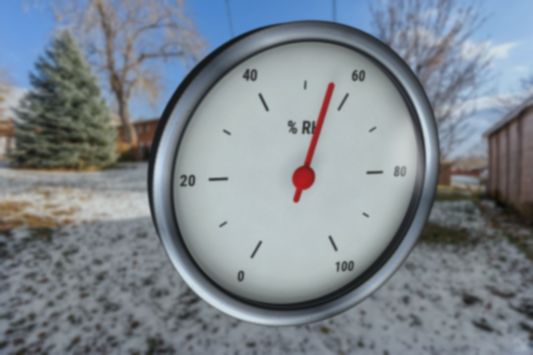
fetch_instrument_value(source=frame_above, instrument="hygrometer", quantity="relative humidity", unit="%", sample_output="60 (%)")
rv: 55 (%)
